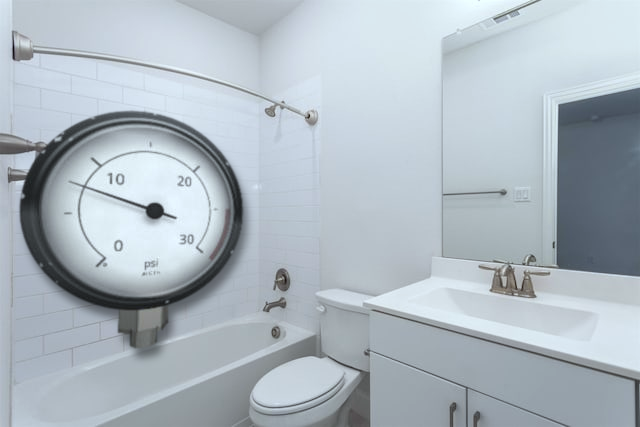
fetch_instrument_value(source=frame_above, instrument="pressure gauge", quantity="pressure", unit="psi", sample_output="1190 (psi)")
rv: 7.5 (psi)
